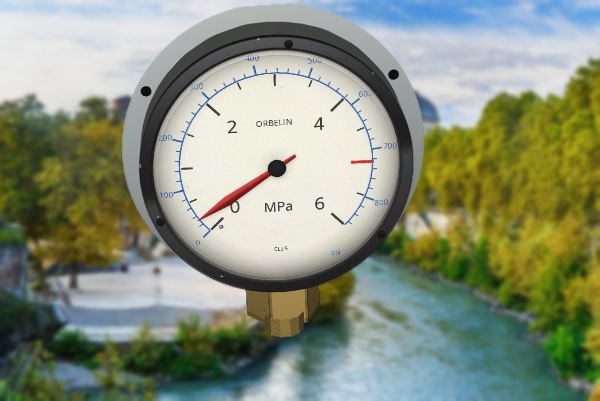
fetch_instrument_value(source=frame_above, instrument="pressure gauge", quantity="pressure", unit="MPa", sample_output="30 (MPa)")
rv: 0.25 (MPa)
